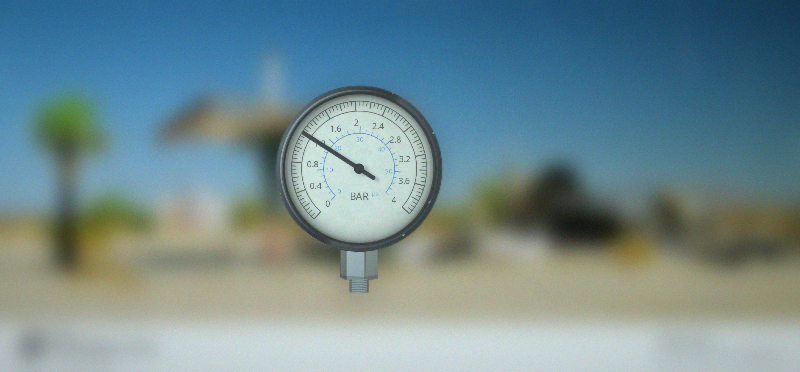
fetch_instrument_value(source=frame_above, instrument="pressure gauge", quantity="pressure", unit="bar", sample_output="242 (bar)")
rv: 1.2 (bar)
